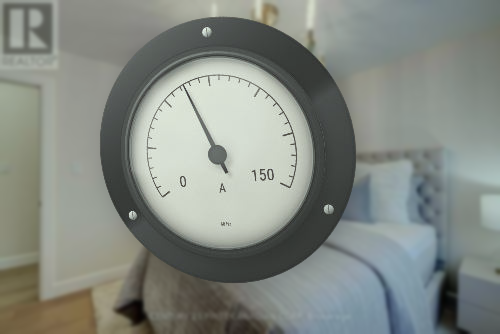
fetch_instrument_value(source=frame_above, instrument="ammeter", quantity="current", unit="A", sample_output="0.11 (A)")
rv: 62.5 (A)
